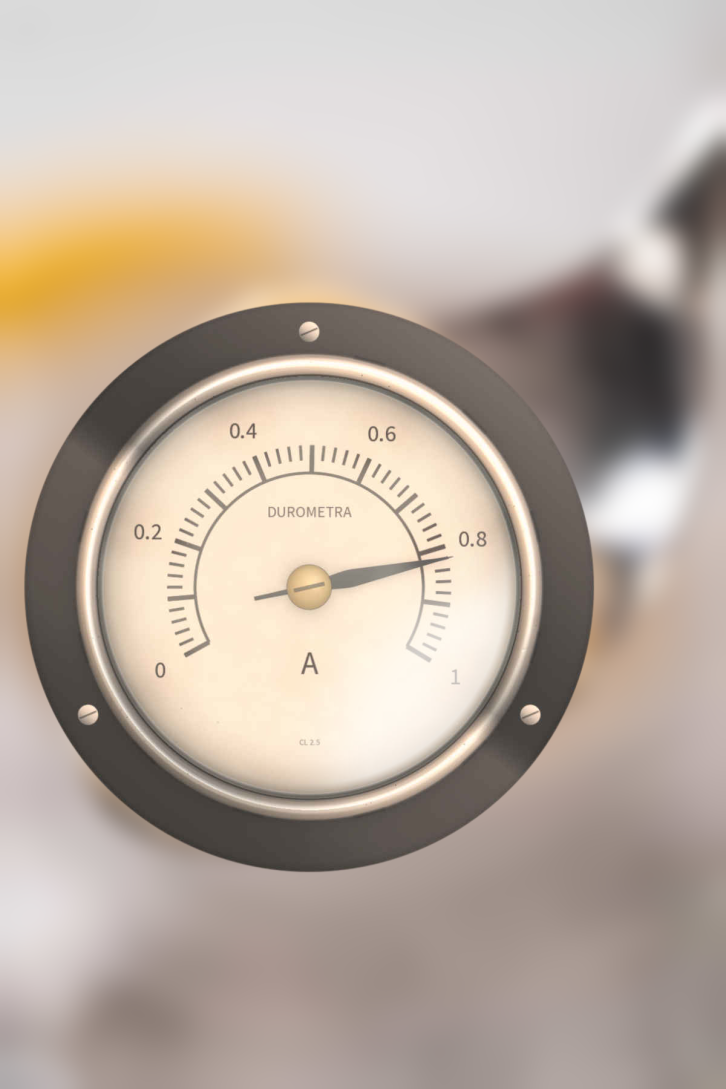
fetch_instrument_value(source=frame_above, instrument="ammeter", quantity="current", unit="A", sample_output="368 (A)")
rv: 0.82 (A)
